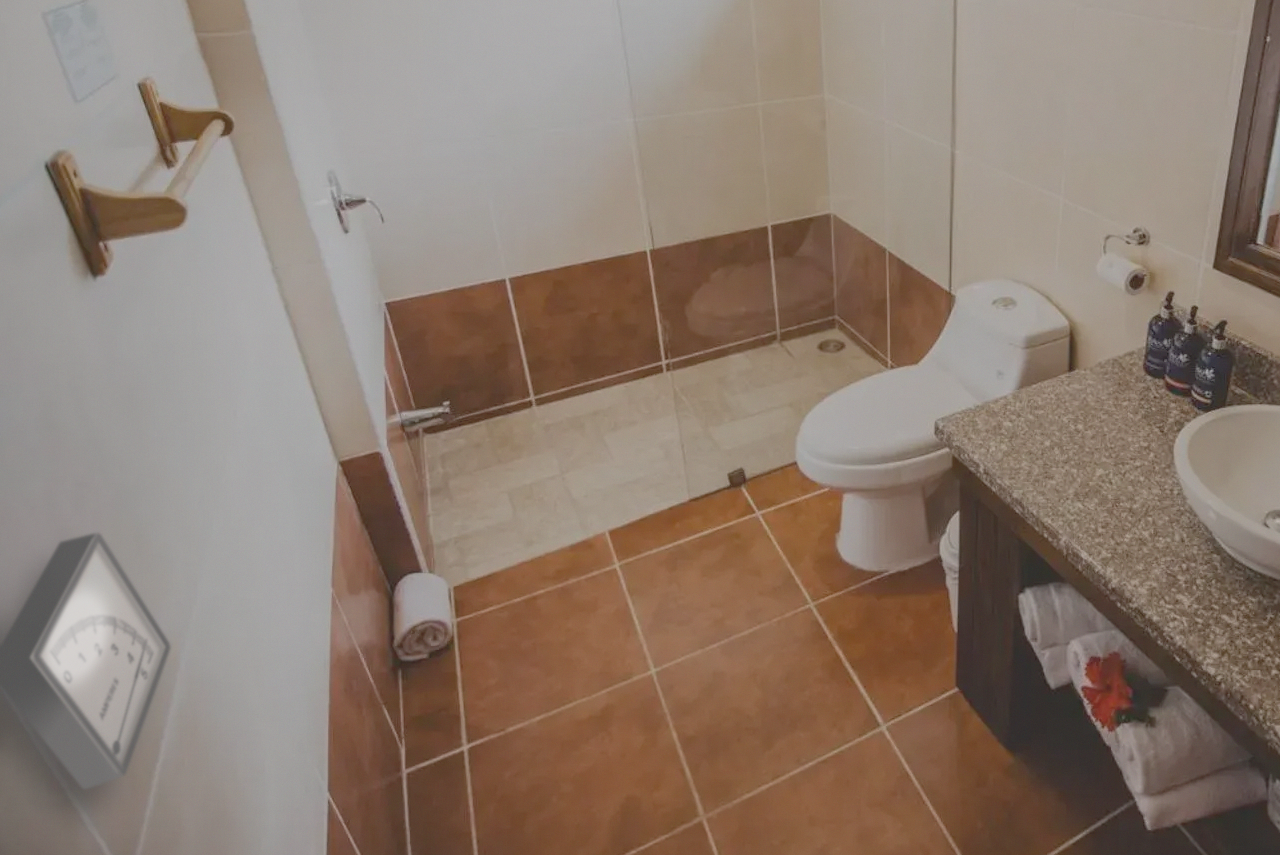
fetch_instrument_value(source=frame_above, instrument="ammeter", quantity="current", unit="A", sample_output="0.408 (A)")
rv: 4.5 (A)
